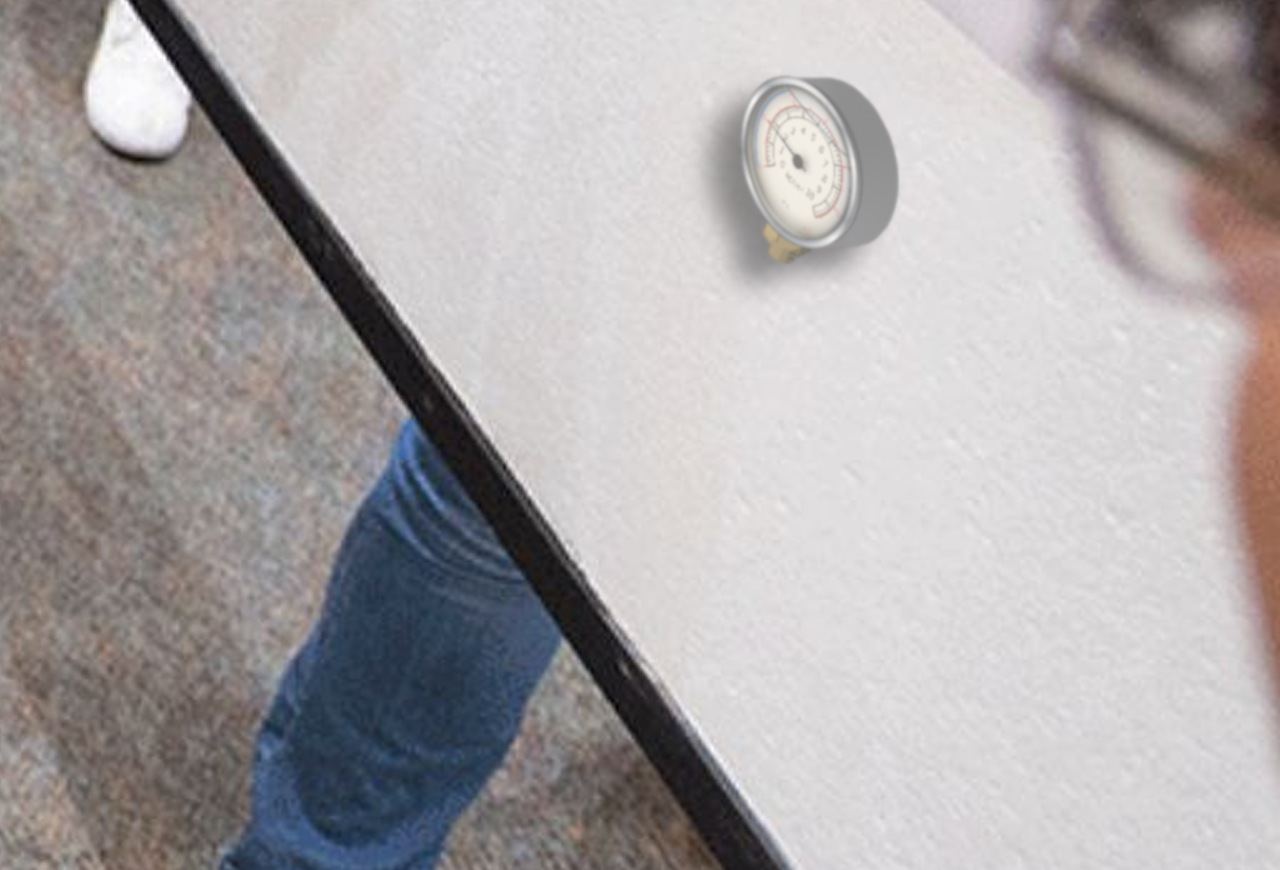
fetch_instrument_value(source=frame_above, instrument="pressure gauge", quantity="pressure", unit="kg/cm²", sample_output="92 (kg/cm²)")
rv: 2 (kg/cm²)
